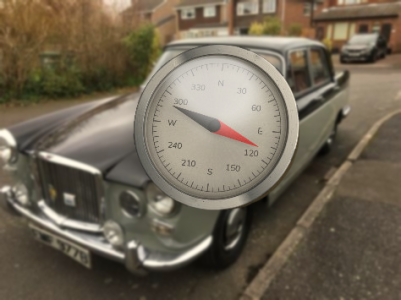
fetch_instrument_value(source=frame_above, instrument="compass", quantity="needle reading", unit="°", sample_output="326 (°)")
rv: 110 (°)
